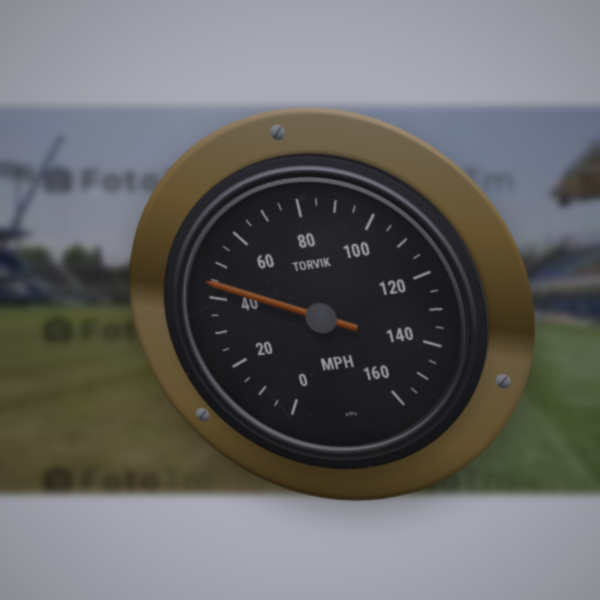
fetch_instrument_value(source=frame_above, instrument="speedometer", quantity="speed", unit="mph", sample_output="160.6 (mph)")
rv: 45 (mph)
